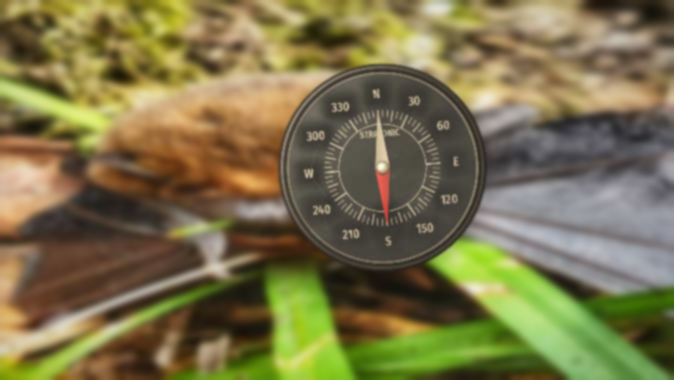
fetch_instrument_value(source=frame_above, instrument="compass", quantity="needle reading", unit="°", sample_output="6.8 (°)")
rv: 180 (°)
